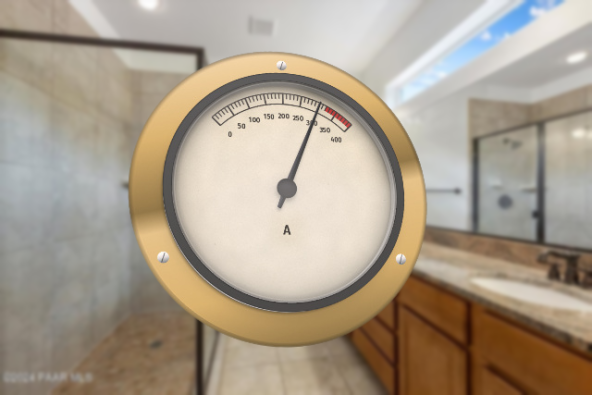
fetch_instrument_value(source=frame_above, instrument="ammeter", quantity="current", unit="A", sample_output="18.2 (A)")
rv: 300 (A)
